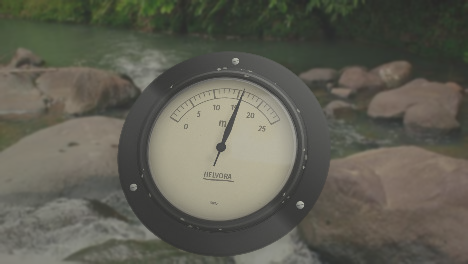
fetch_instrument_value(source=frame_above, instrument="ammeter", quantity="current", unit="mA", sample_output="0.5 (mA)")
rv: 16 (mA)
